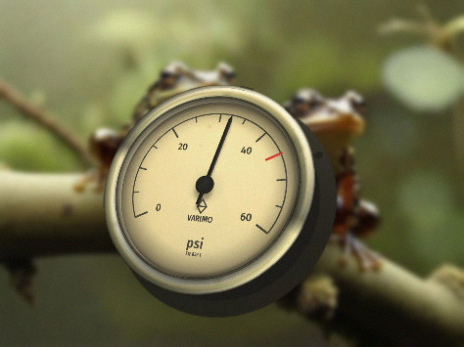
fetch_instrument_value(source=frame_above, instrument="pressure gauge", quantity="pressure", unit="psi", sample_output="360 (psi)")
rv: 32.5 (psi)
